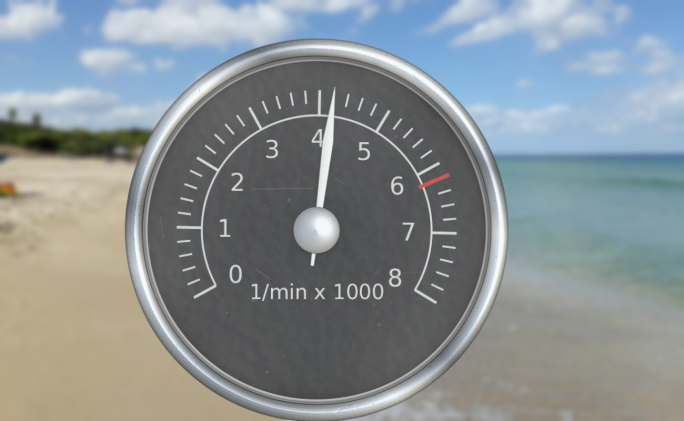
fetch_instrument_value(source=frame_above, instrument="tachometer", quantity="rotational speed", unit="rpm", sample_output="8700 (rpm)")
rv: 4200 (rpm)
